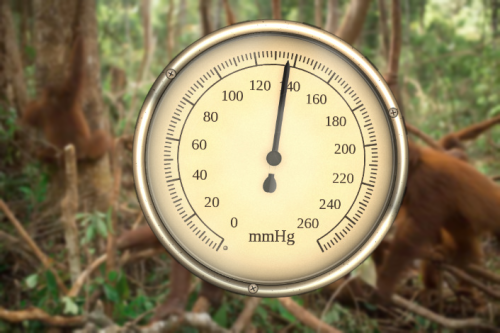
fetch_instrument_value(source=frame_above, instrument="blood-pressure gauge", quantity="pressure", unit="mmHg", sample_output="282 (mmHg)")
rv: 136 (mmHg)
